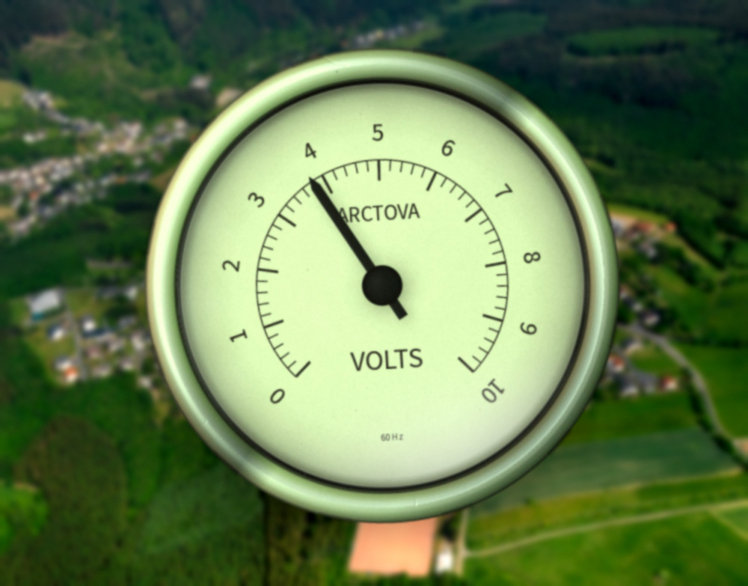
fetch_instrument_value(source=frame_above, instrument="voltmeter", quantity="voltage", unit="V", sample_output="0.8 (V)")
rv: 3.8 (V)
